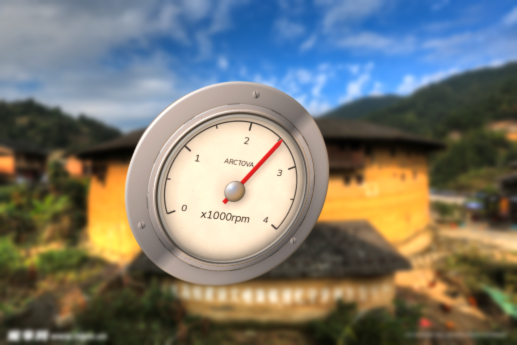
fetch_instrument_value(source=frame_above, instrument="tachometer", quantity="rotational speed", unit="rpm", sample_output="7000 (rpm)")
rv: 2500 (rpm)
